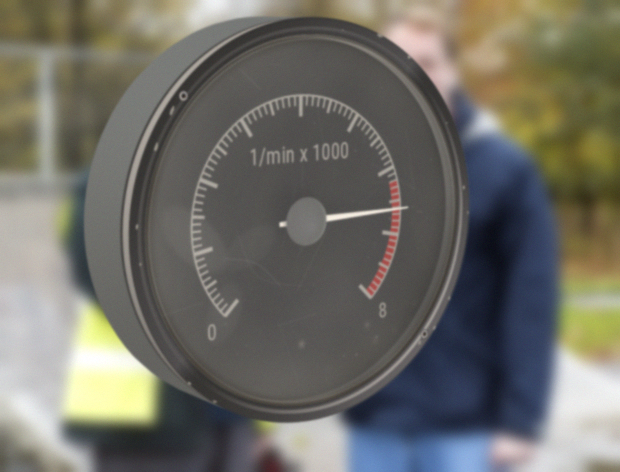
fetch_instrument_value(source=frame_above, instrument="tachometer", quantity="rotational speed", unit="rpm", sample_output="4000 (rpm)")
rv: 6600 (rpm)
